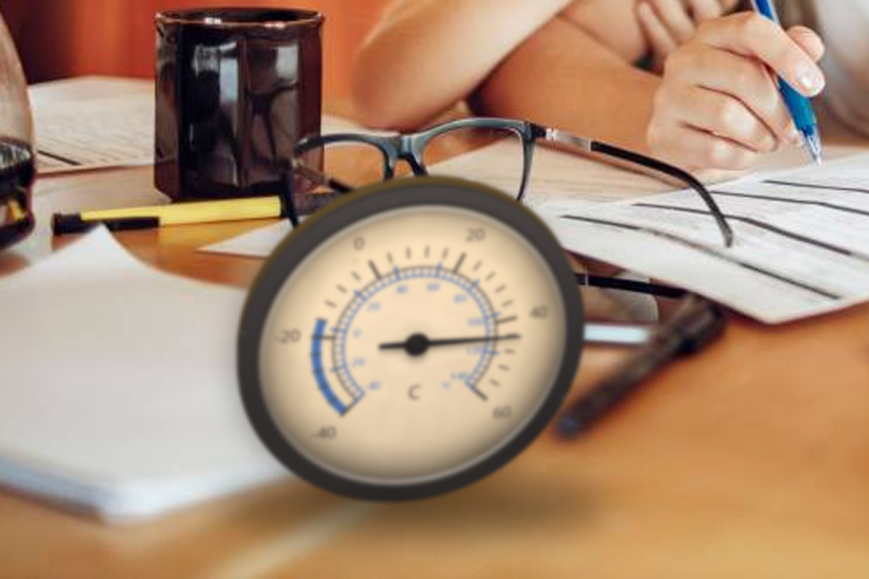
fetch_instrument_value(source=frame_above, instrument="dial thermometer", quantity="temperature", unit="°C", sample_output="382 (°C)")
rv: 44 (°C)
